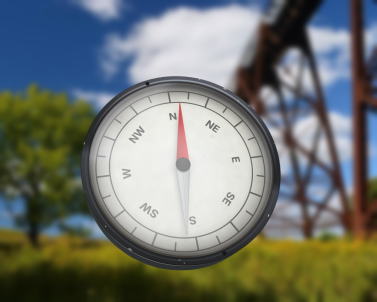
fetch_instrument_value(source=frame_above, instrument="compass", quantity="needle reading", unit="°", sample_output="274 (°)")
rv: 7.5 (°)
